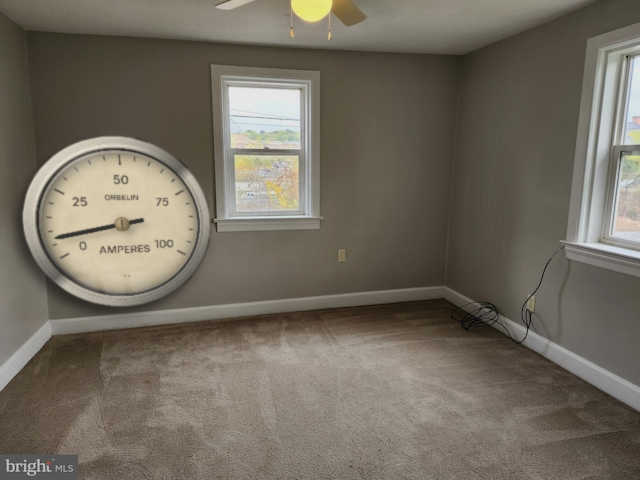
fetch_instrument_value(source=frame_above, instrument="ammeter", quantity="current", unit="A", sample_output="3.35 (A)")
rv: 7.5 (A)
